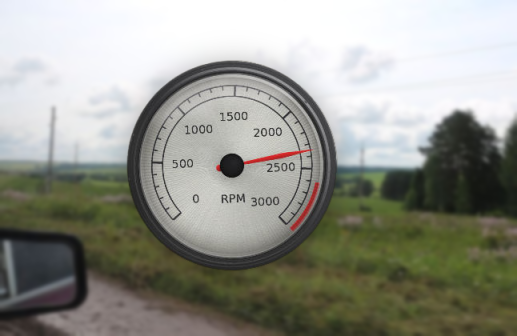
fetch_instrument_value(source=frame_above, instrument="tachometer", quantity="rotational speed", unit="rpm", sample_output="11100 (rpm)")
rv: 2350 (rpm)
